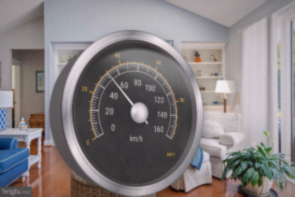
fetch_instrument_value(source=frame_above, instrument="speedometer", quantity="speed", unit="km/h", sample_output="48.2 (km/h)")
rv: 50 (km/h)
